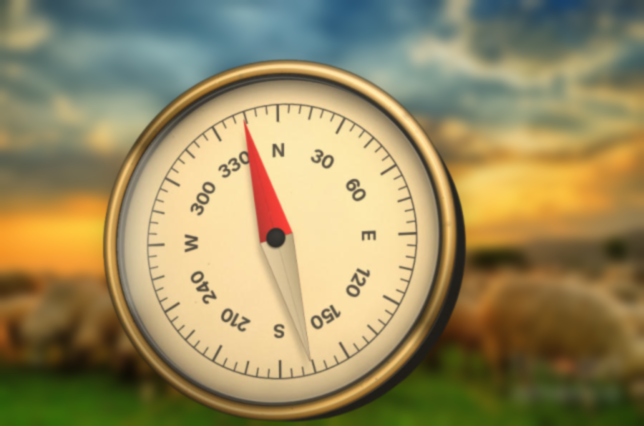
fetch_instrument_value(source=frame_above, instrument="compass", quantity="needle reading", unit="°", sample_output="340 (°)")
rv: 345 (°)
